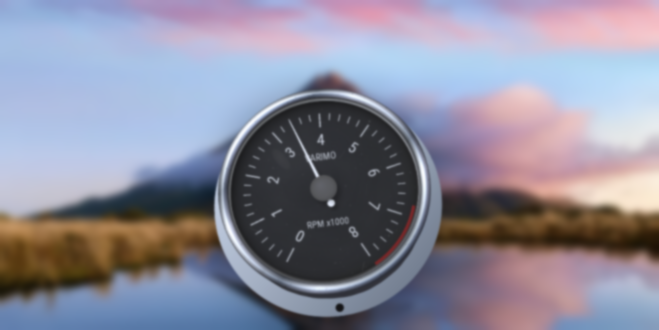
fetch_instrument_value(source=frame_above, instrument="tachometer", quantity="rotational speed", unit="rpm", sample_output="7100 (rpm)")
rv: 3400 (rpm)
